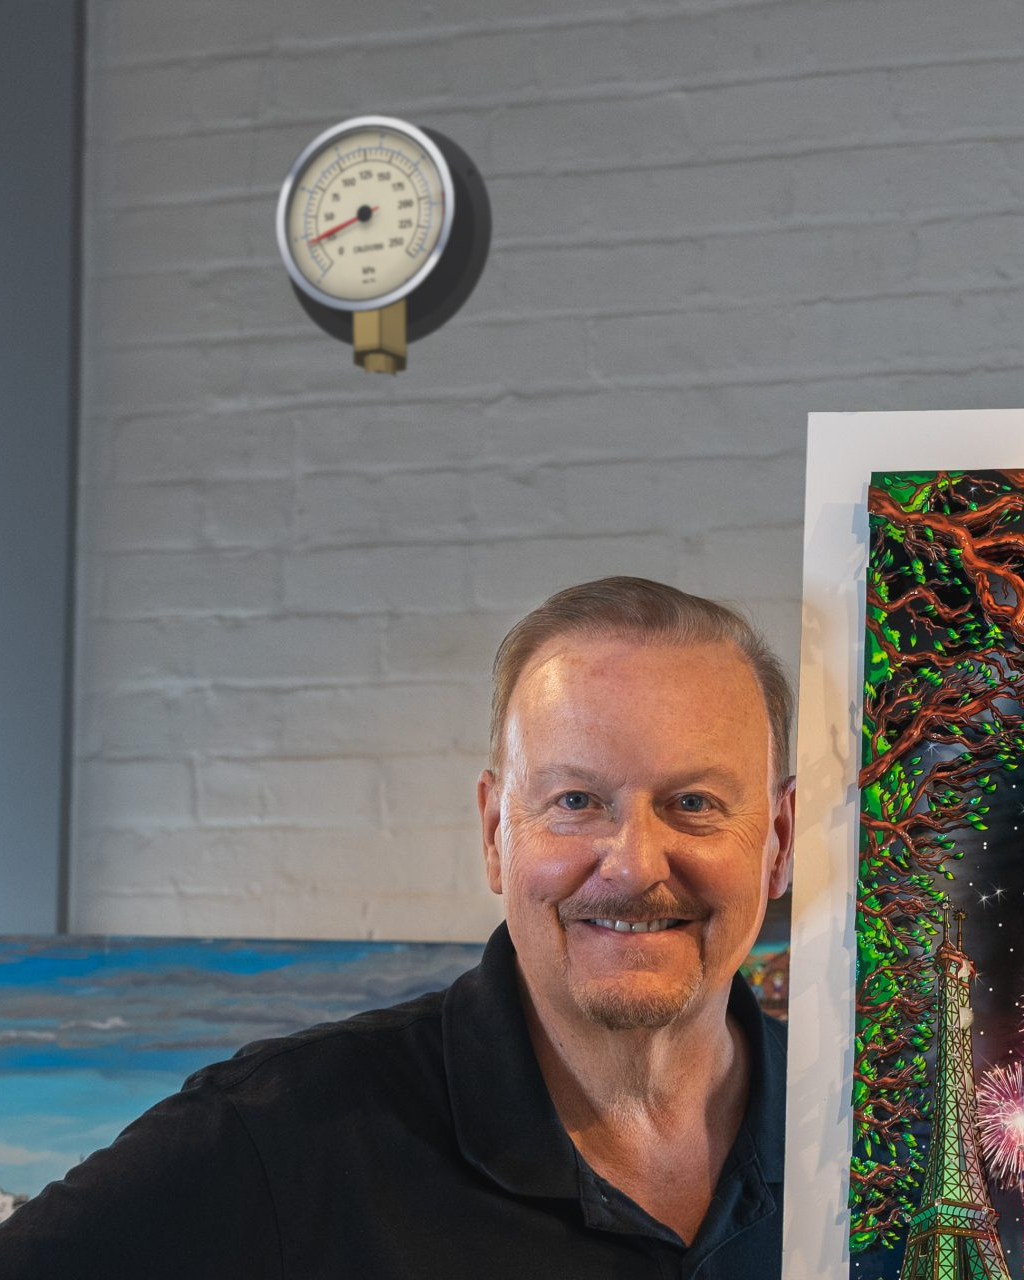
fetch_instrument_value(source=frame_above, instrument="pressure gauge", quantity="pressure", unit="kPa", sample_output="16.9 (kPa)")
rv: 25 (kPa)
